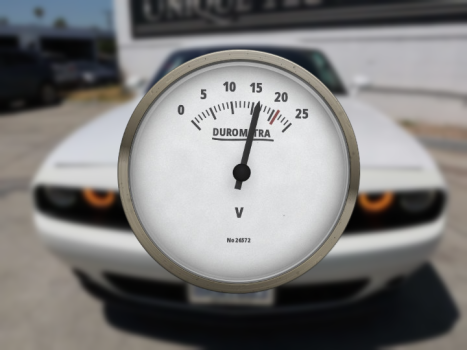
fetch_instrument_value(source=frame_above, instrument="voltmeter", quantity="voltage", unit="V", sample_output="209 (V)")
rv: 16 (V)
